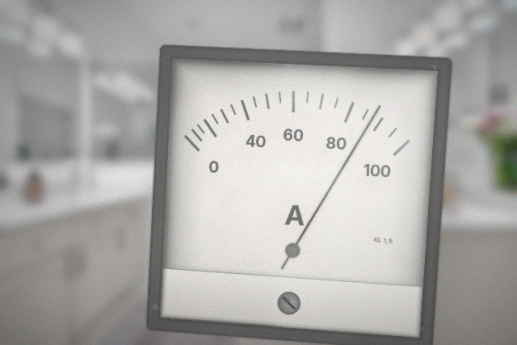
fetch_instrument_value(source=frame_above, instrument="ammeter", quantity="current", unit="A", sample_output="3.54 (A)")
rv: 87.5 (A)
